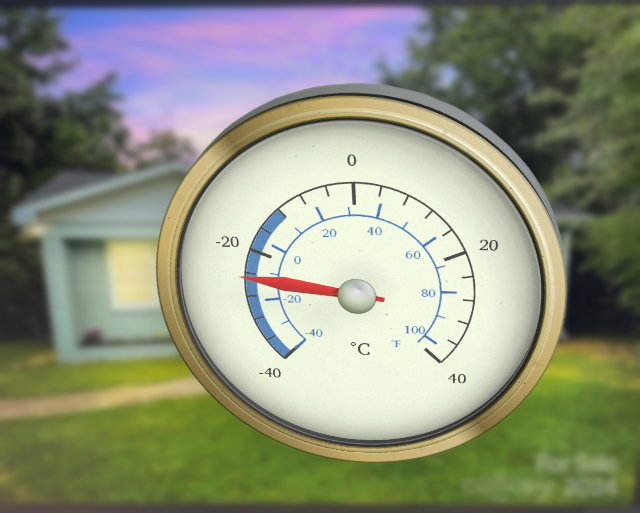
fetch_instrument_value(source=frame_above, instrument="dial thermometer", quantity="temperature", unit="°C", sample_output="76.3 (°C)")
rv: -24 (°C)
